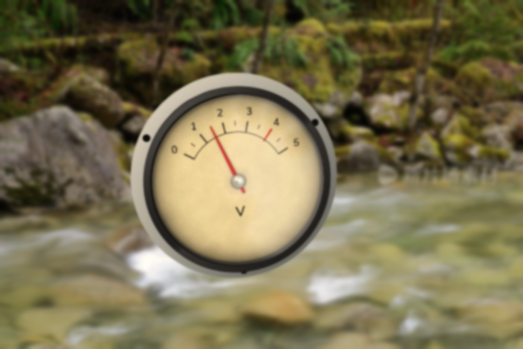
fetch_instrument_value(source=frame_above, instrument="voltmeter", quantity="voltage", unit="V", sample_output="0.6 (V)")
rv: 1.5 (V)
